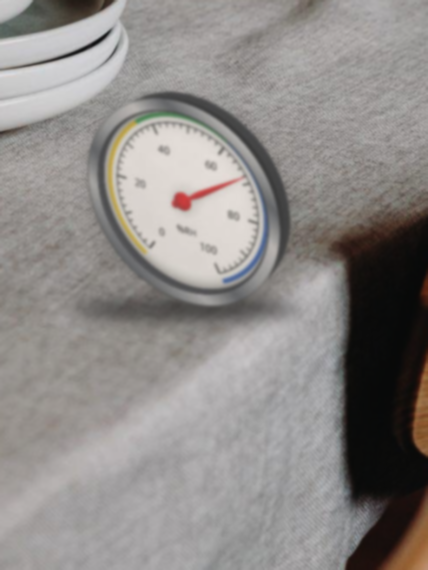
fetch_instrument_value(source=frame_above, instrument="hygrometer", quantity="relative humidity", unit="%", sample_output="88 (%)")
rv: 68 (%)
